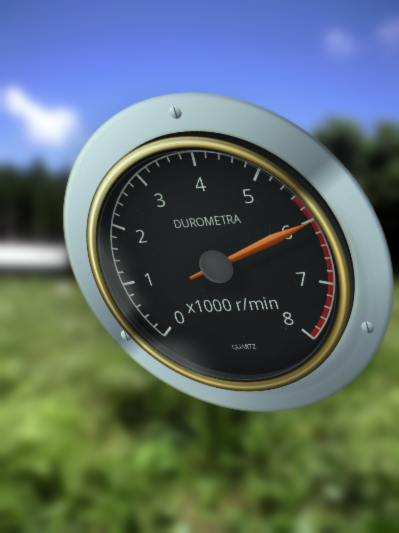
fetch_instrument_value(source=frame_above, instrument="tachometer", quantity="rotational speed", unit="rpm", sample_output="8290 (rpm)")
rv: 6000 (rpm)
